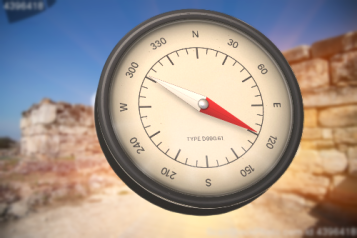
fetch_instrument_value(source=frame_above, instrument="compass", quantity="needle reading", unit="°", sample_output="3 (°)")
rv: 120 (°)
